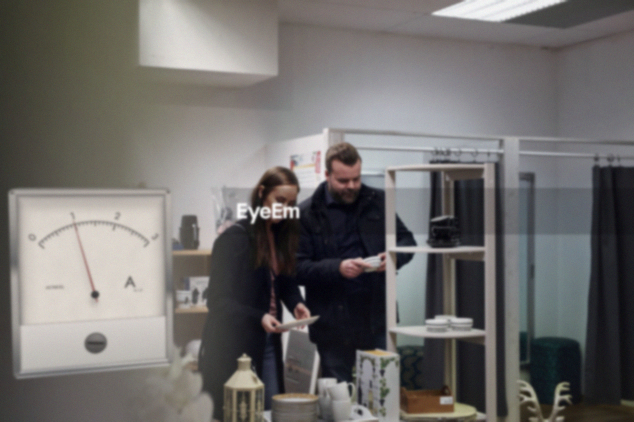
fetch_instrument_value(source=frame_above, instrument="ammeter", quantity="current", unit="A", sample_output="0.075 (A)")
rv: 1 (A)
